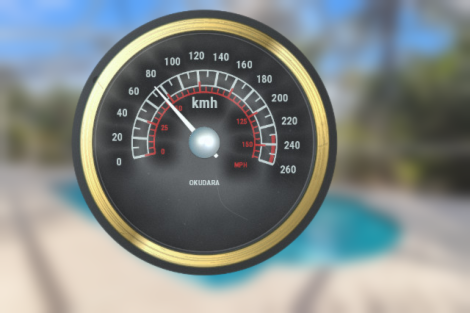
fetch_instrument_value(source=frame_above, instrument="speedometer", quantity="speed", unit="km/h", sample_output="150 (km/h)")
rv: 75 (km/h)
